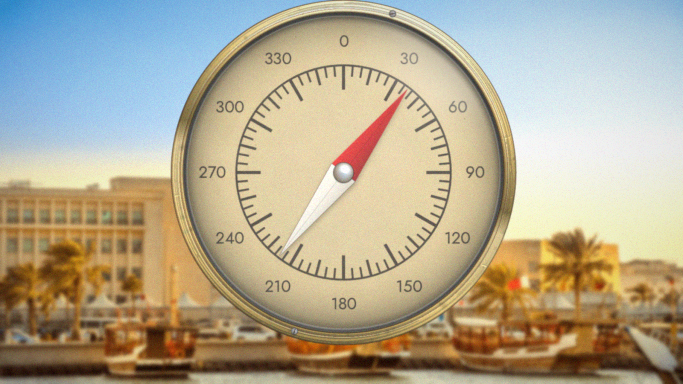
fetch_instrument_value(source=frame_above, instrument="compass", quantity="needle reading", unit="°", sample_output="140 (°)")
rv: 37.5 (°)
